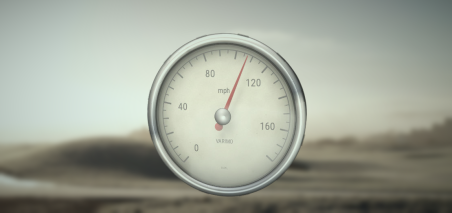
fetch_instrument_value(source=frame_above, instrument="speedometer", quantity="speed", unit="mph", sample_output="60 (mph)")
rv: 107.5 (mph)
